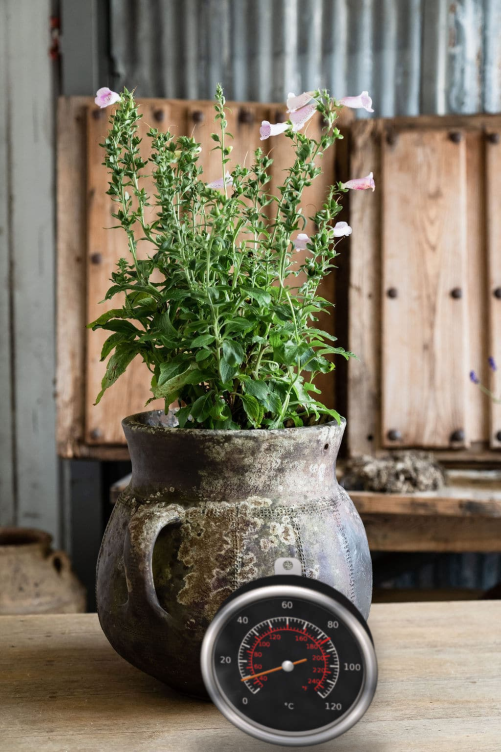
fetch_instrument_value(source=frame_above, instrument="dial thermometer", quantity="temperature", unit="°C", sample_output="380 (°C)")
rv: 10 (°C)
